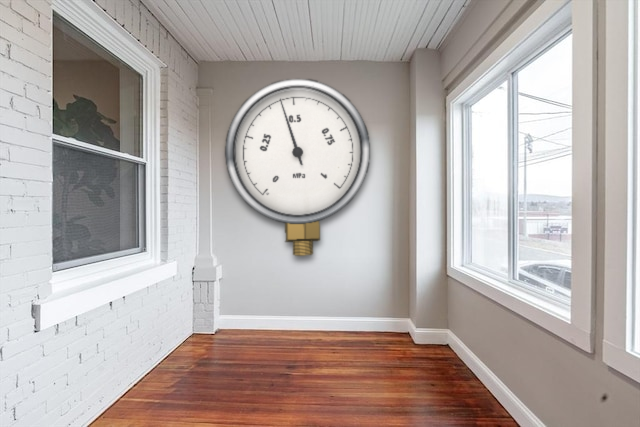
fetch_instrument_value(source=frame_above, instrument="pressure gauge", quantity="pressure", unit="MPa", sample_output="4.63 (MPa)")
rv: 0.45 (MPa)
